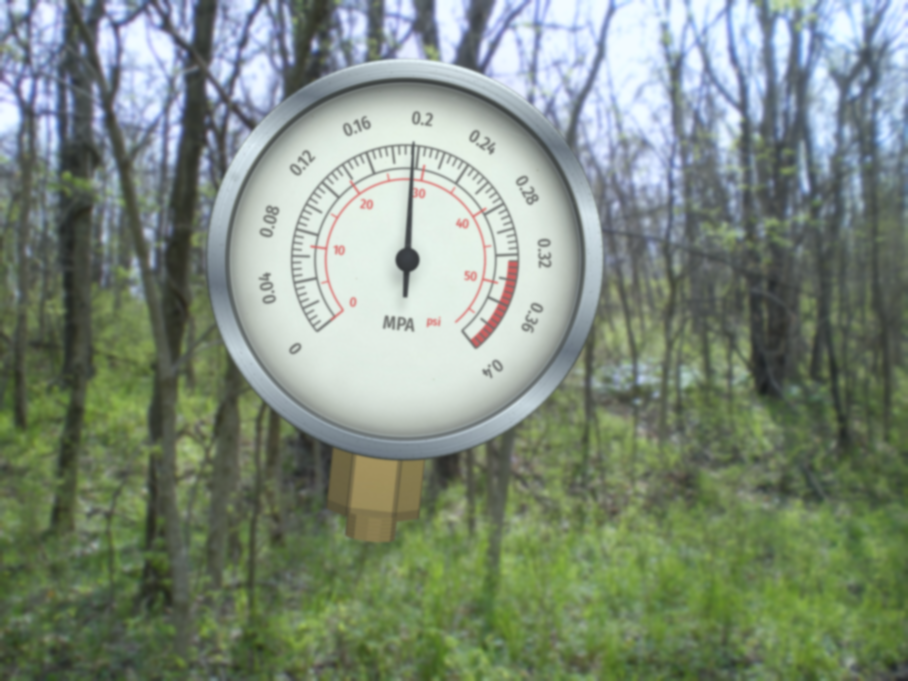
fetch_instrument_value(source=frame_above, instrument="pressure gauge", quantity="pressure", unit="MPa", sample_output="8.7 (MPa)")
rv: 0.195 (MPa)
